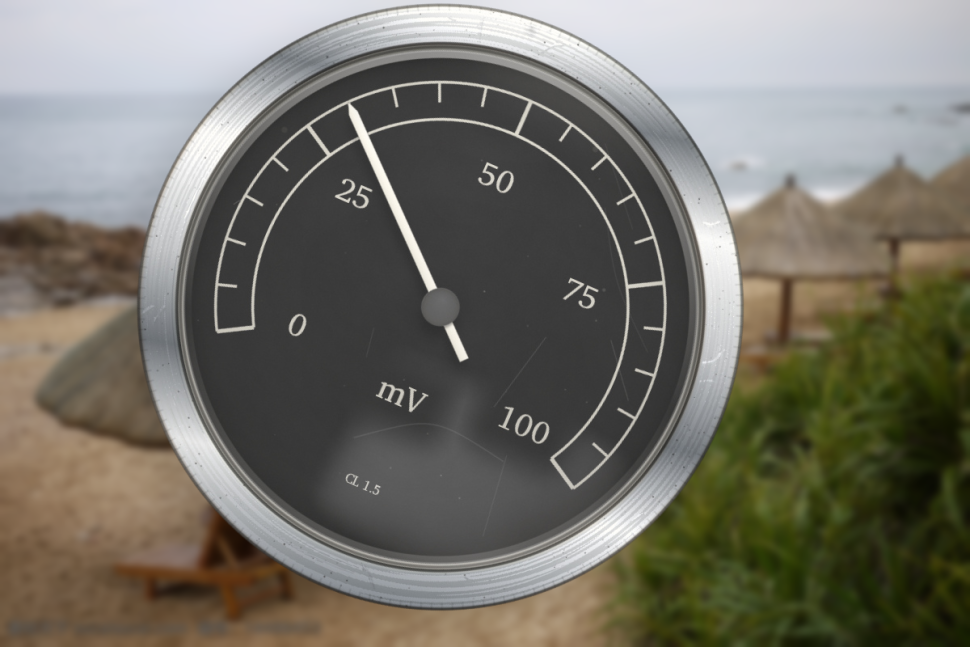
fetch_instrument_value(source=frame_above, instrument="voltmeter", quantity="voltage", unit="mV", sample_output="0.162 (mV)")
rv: 30 (mV)
